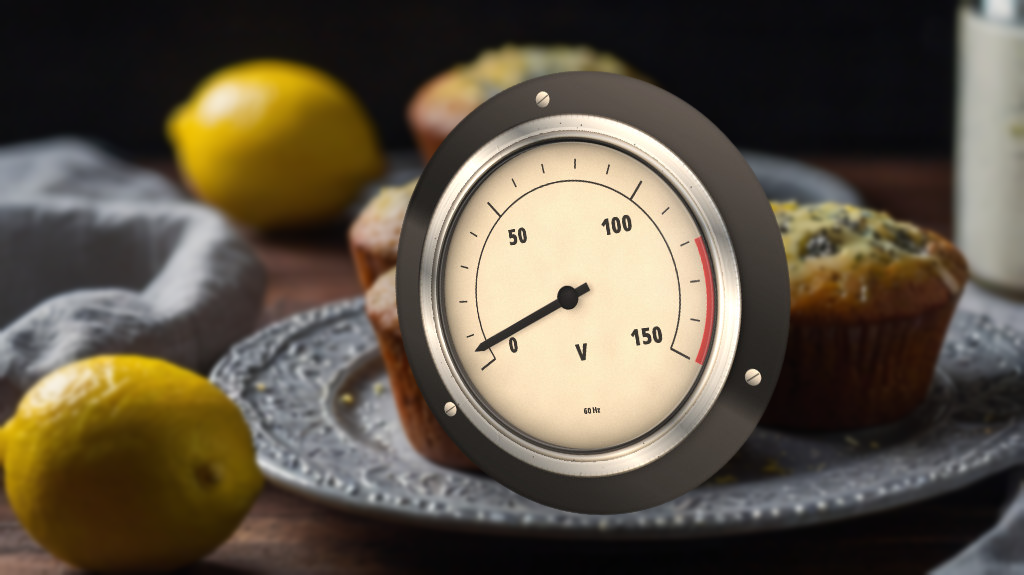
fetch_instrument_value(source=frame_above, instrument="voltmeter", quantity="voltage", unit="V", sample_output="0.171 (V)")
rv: 5 (V)
